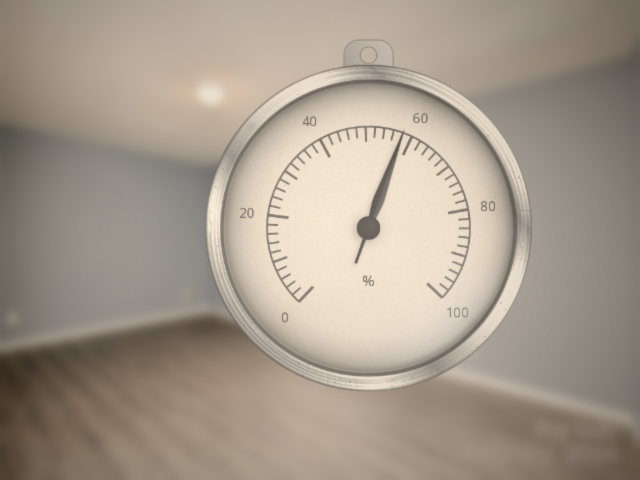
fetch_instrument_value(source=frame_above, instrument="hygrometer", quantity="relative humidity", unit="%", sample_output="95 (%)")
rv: 58 (%)
